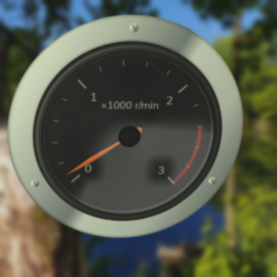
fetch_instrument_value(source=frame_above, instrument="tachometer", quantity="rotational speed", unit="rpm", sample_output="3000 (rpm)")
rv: 100 (rpm)
